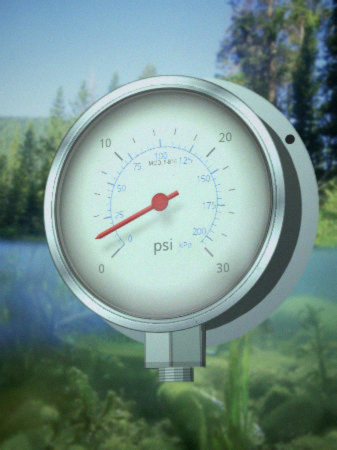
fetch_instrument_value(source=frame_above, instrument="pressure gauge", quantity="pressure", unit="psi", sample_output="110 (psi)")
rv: 2 (psi)
